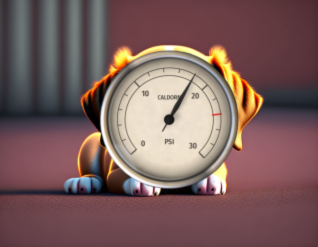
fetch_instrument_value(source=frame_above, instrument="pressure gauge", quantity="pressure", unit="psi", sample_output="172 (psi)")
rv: 18 (psi)
